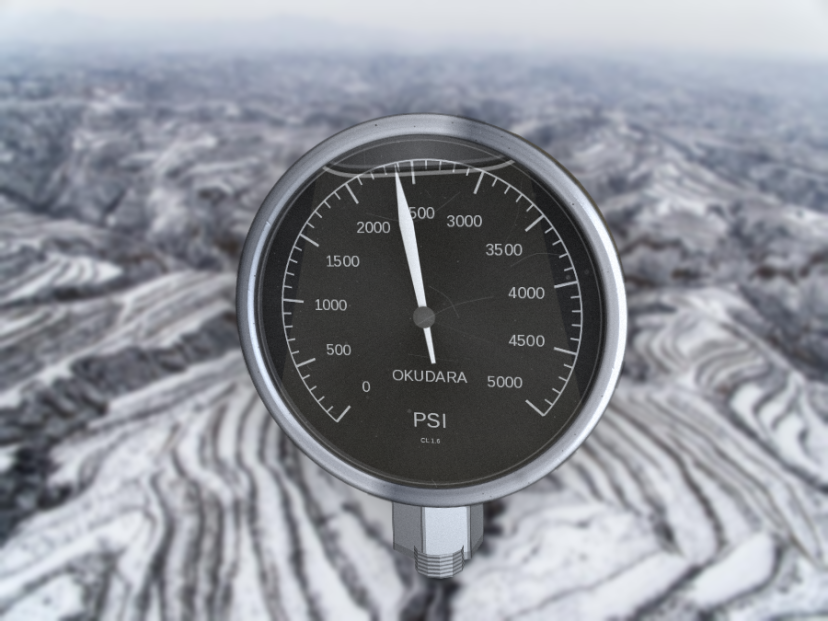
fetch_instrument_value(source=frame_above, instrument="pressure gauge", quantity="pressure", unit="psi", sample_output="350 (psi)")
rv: 2400 (psi)
